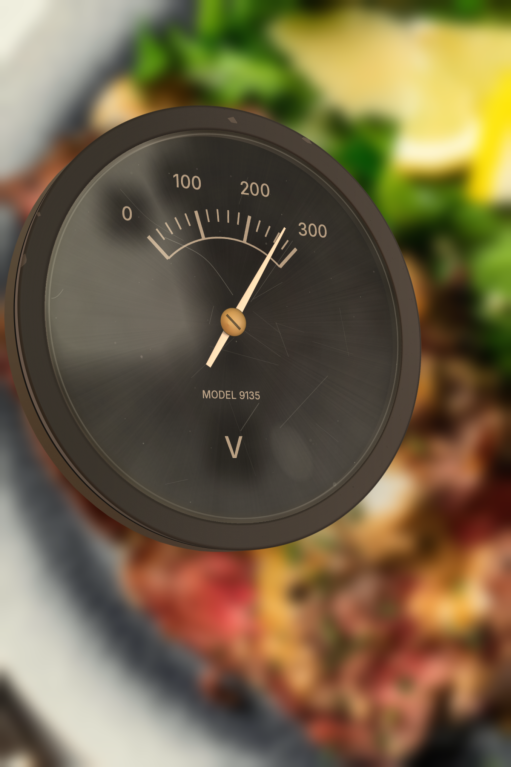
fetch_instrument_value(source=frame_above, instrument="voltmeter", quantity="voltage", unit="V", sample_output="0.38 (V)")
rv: 260 (V)
